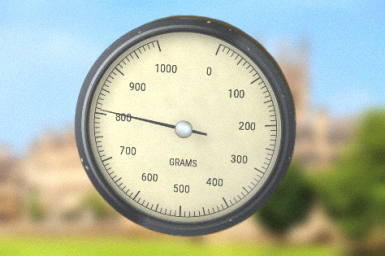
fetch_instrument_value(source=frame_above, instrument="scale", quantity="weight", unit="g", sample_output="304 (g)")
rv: 810 (g)
